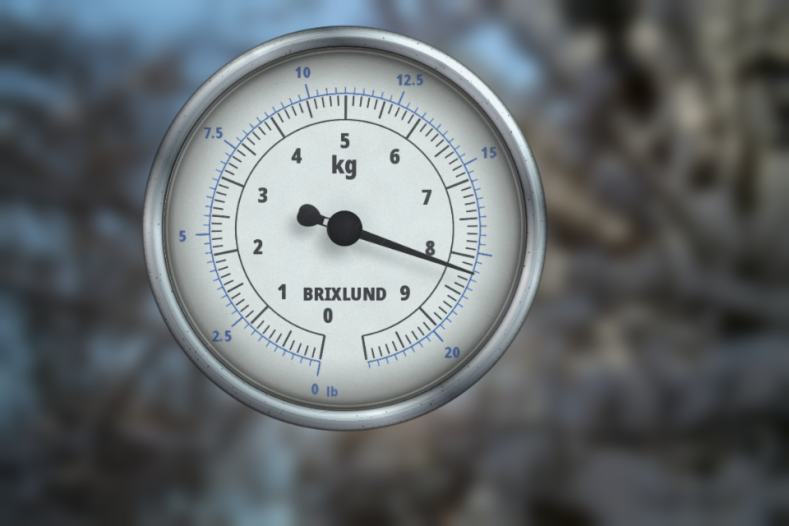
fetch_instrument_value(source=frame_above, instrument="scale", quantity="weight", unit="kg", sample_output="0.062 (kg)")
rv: 8.2 (kg)
